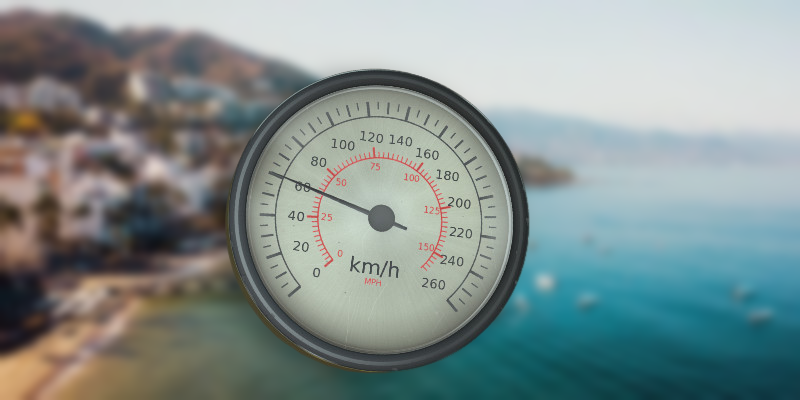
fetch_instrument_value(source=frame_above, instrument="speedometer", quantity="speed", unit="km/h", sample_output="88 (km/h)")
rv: 60 (km/h)
